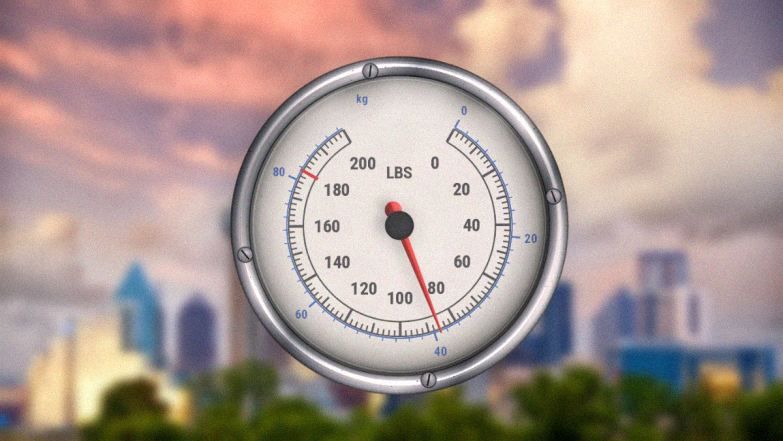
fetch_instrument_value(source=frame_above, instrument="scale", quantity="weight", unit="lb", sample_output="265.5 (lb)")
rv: 86 (lb)
